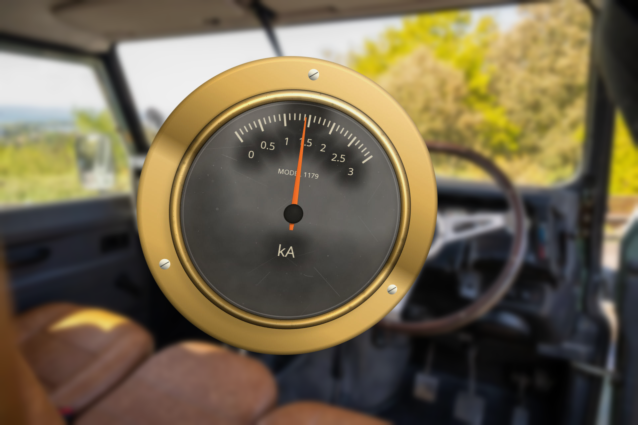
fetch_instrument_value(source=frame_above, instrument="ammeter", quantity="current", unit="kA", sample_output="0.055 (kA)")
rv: 1.4 (kA)
